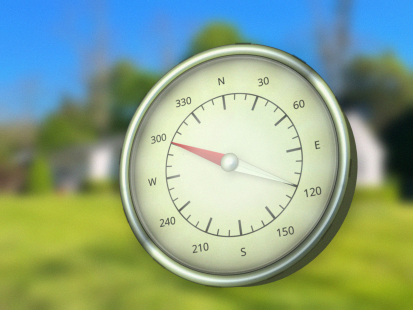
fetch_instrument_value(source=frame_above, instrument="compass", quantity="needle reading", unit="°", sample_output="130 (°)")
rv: 300 (°)
